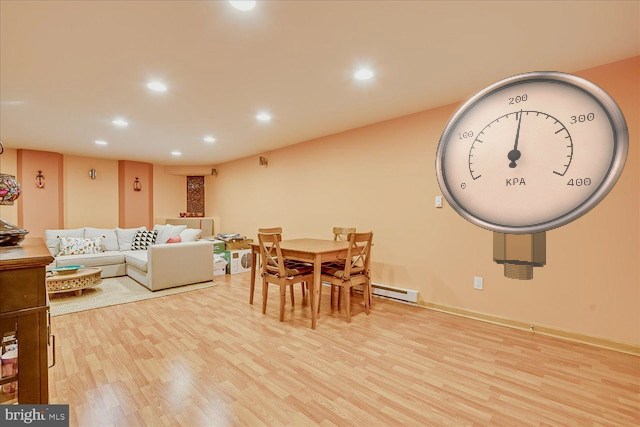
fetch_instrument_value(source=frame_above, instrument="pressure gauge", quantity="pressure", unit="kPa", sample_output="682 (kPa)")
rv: 210 (kPa)
